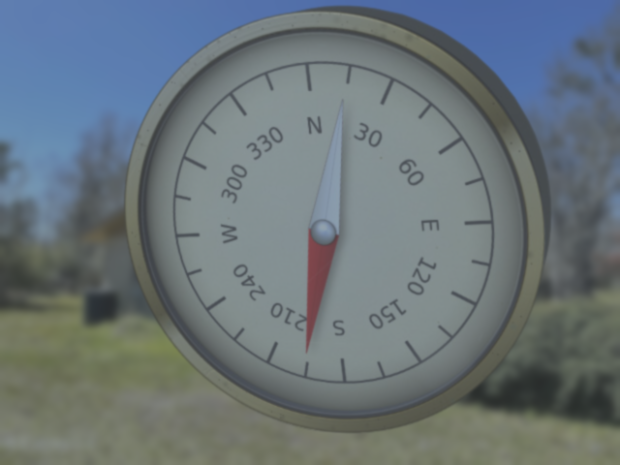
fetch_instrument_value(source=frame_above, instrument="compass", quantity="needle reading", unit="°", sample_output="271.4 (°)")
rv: 195 (°)
